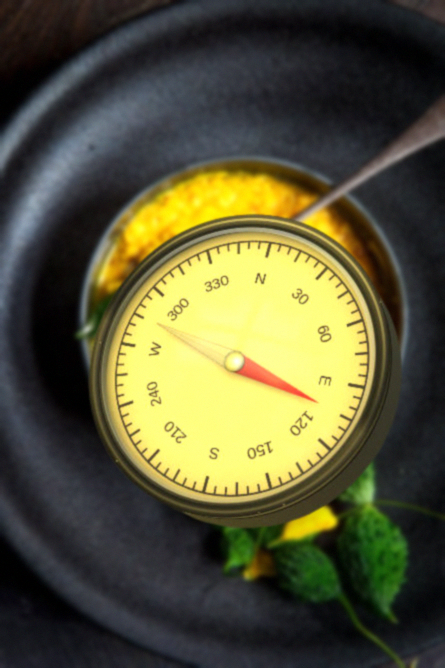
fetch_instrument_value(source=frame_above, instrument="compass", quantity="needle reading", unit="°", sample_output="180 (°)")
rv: 105 (°)
